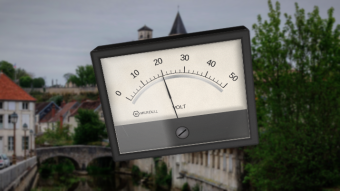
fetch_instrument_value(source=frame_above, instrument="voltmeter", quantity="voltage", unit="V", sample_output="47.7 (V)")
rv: 20 (V)
